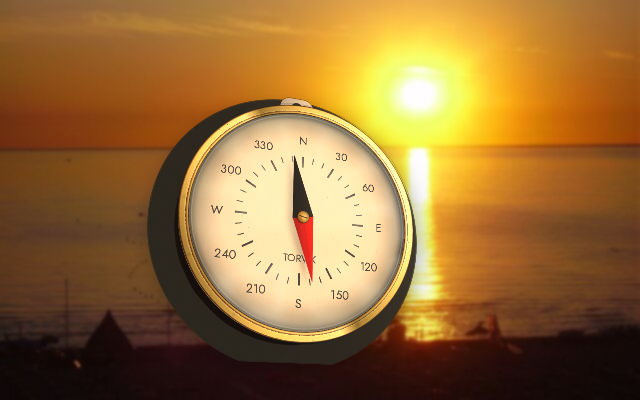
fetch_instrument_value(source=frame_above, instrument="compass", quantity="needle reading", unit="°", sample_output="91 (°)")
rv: 170 (°)
